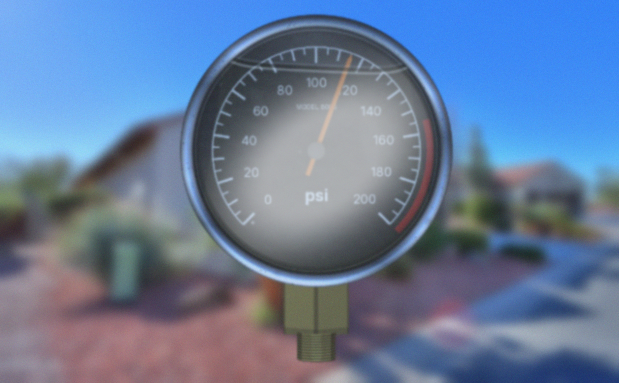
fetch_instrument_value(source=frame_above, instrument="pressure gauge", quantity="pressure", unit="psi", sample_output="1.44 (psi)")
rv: 115 (psi)
